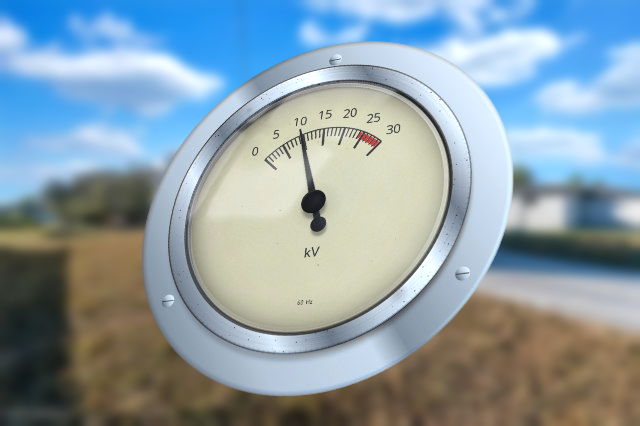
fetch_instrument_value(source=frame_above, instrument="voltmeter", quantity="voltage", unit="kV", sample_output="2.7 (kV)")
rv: 10 (kV)
